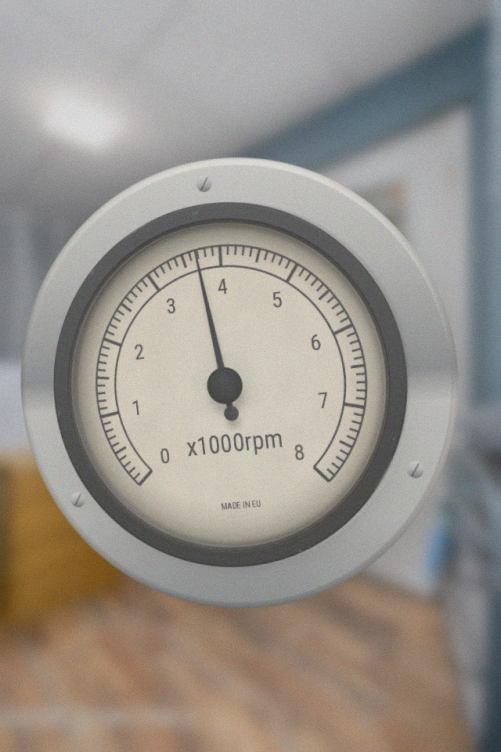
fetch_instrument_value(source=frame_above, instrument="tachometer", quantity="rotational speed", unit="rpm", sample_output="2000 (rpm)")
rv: 3700 (rpm)
